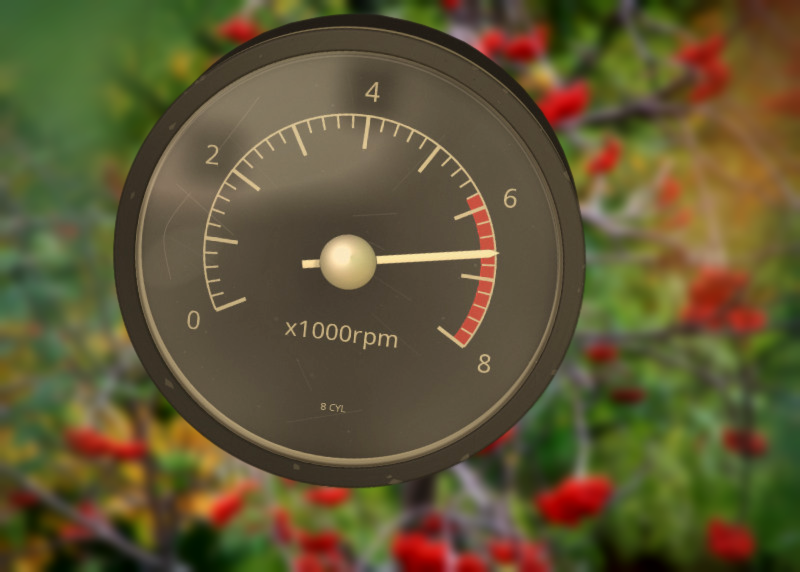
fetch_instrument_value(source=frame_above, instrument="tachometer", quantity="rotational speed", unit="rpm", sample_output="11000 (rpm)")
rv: 6600 (rpm)
